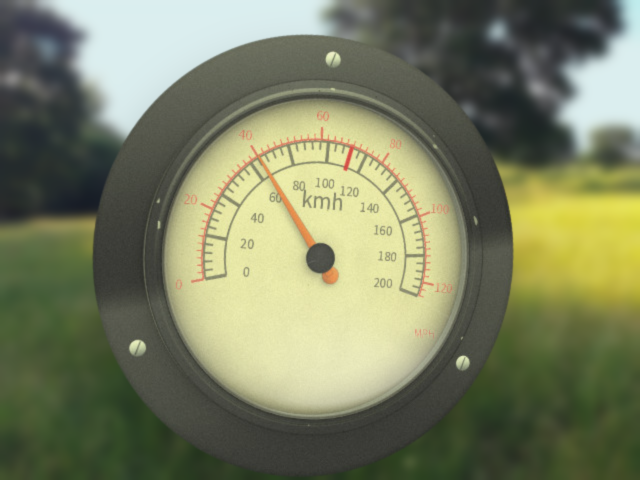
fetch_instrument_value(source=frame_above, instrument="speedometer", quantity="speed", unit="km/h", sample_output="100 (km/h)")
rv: 64 (km/h)
